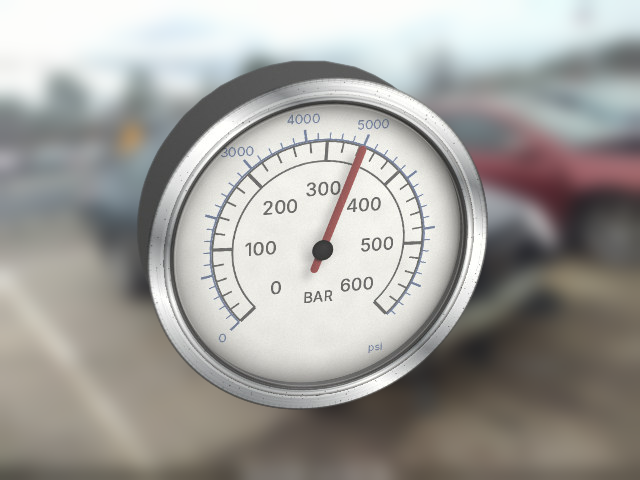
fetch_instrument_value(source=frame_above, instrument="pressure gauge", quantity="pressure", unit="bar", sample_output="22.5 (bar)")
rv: 340 (bar)
